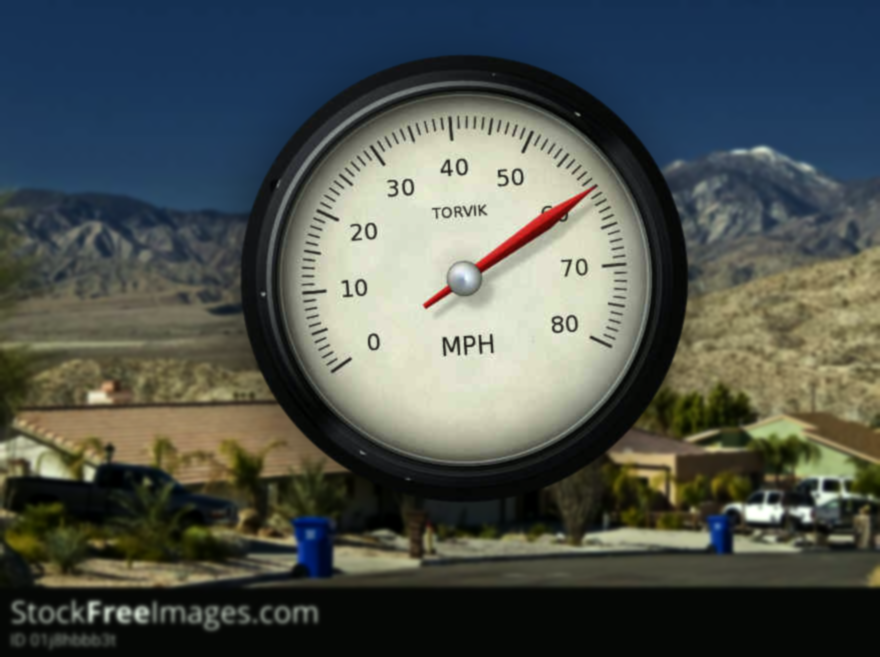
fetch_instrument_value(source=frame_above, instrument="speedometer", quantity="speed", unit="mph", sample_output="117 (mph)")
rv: 60 (mph)
